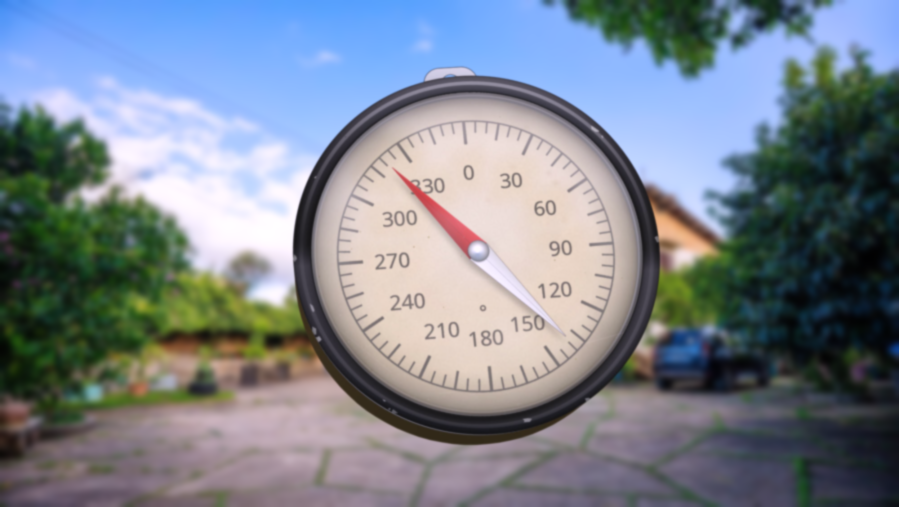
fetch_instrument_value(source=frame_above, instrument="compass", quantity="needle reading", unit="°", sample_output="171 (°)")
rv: 320 (°)
